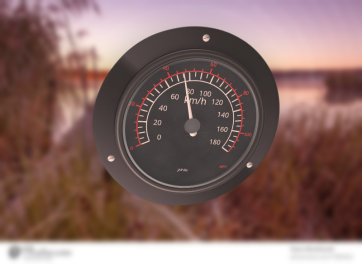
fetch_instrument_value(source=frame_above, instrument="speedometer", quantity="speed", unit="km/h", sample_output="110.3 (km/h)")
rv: 75 (km/h)
